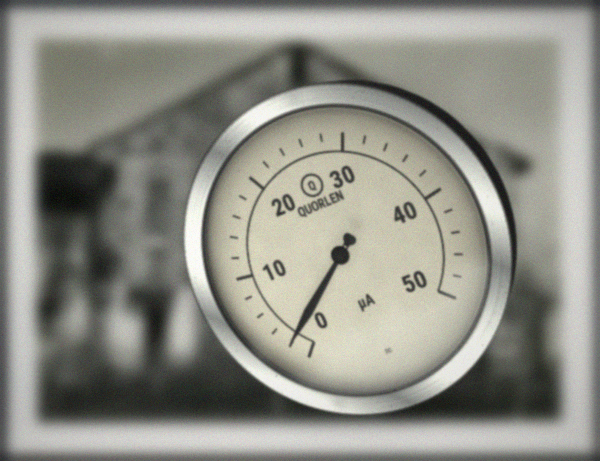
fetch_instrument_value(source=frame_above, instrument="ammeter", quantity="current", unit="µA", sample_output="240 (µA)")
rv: 2 (µA)
